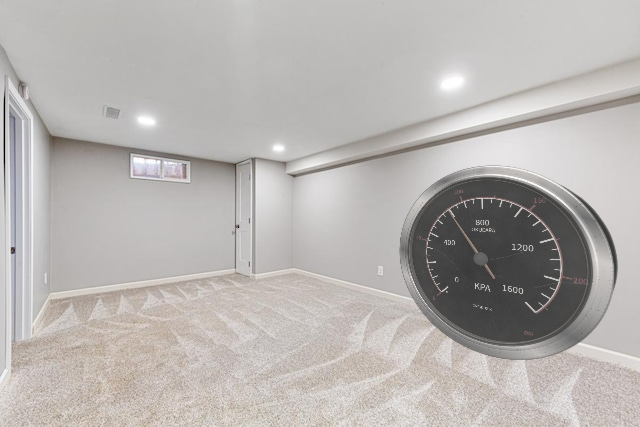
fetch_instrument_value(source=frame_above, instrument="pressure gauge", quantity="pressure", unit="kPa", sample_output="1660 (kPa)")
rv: 600 (kPa)
